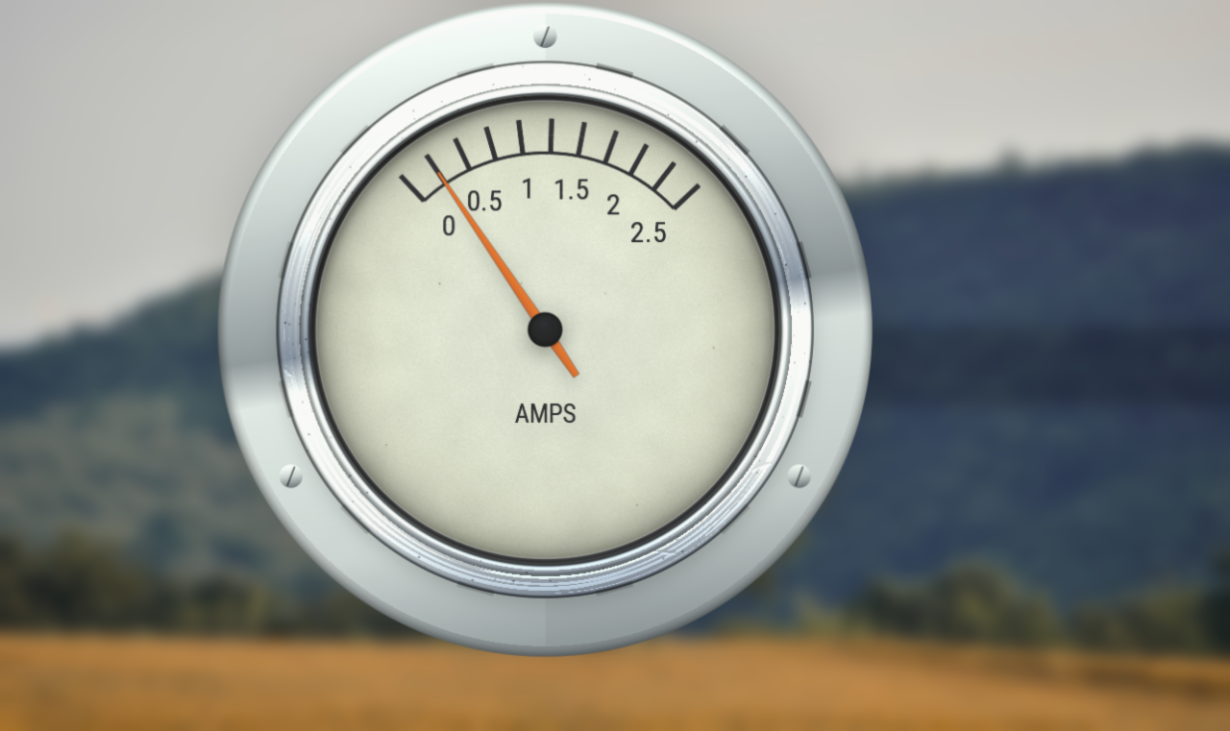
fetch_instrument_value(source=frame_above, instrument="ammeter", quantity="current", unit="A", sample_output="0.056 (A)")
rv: 0.25 (A)
